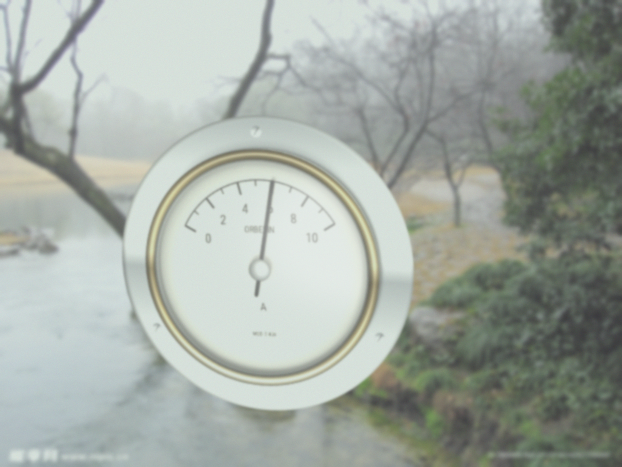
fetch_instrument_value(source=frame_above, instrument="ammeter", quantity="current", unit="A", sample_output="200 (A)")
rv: 6 (A)
